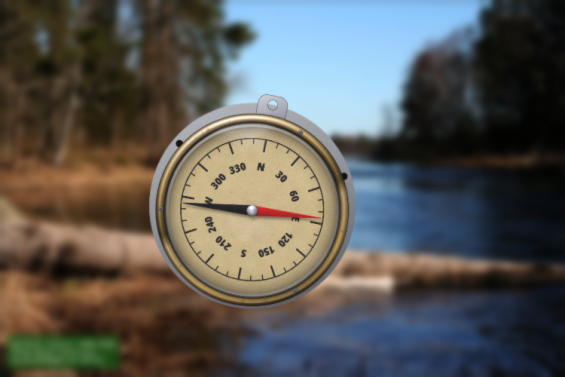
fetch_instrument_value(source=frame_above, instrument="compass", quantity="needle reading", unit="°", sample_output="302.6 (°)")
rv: 85 (°)
